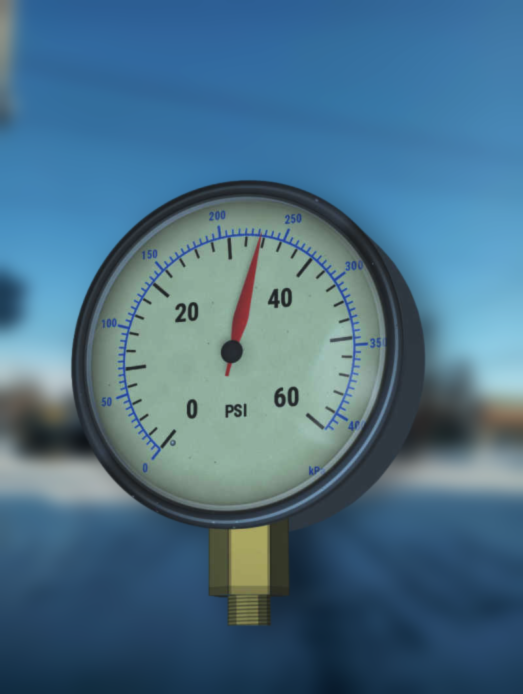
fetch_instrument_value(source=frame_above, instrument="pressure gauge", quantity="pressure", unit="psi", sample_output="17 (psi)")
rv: 34 (psi)
